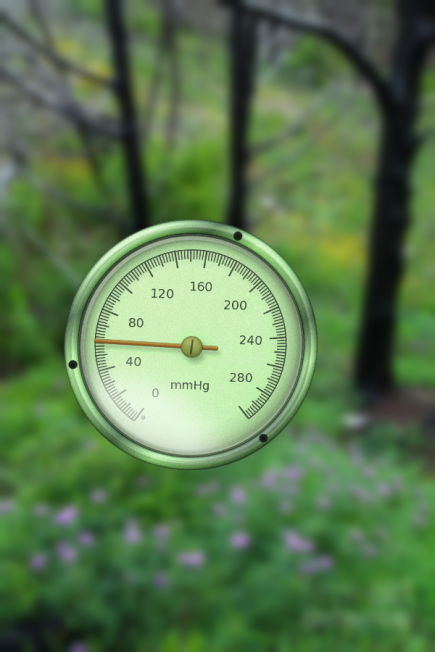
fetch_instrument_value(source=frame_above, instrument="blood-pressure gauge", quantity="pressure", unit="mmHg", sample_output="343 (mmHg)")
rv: 60 (mmHg)
